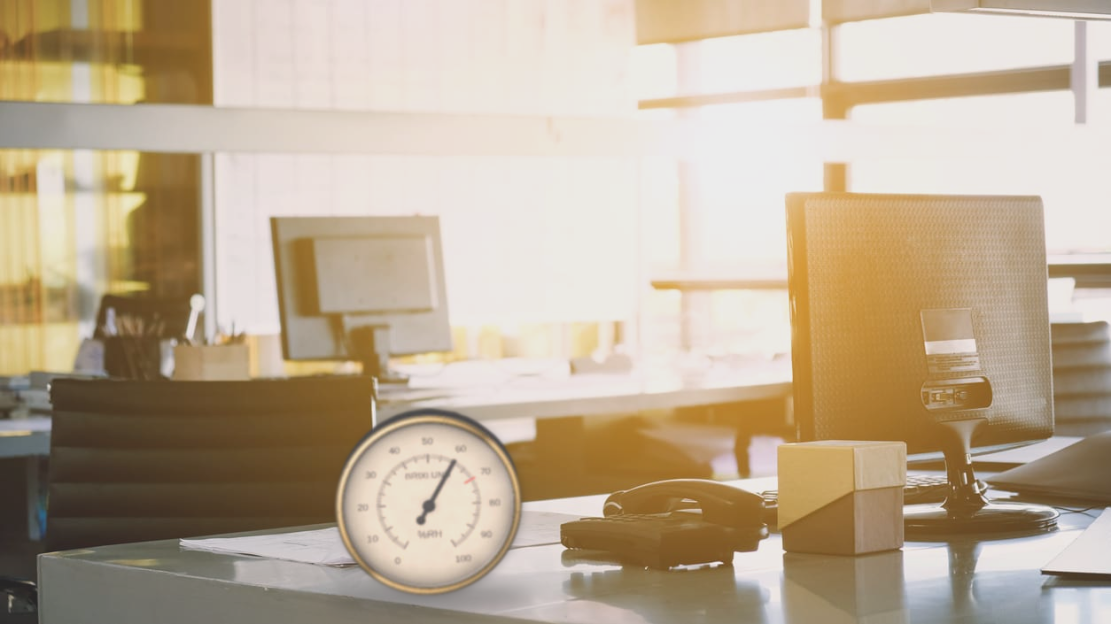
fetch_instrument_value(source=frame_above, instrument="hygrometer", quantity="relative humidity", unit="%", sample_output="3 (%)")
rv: 60 (%)
